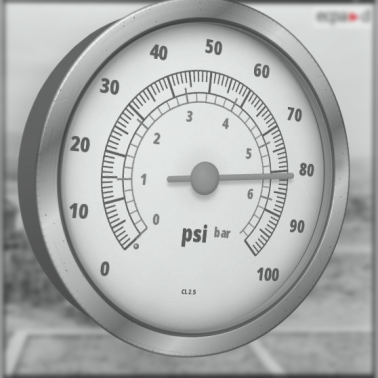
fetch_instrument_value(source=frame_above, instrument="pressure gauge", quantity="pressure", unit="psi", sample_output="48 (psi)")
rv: 81 (psi)
